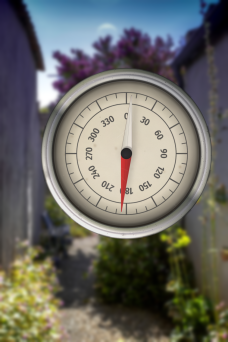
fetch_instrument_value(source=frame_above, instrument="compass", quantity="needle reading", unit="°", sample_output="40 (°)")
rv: 185 (°)
